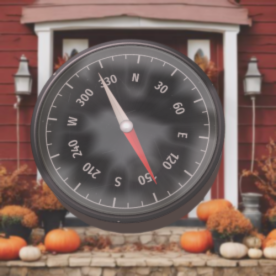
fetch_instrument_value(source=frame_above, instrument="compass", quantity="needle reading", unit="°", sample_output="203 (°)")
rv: 145 (°)
